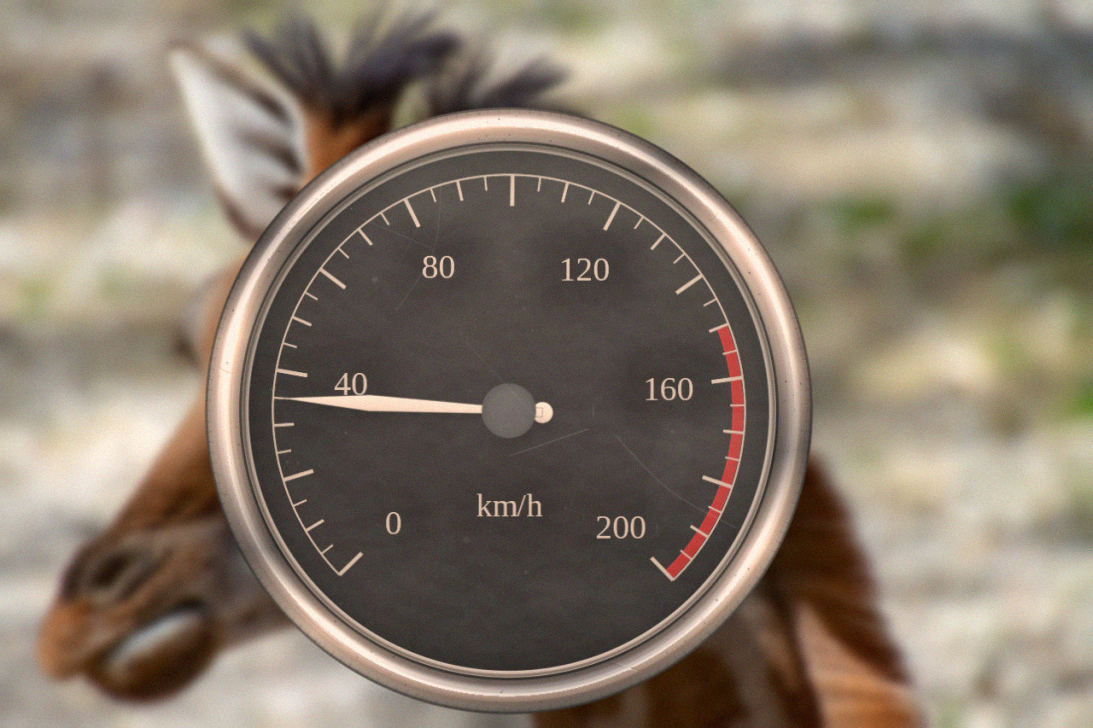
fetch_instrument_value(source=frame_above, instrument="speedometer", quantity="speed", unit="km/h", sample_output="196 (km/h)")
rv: 35 (km/h)
